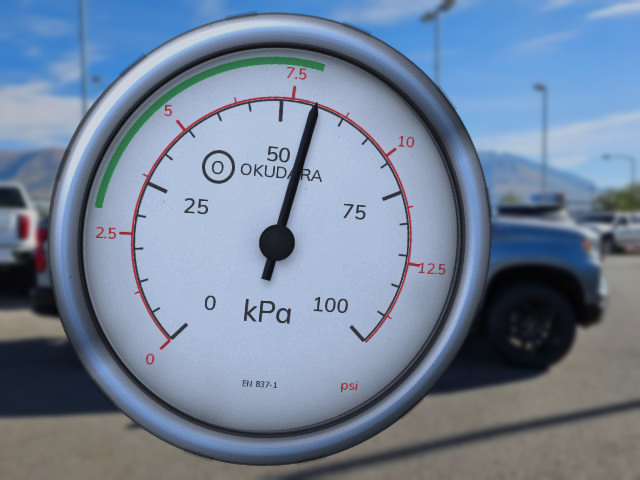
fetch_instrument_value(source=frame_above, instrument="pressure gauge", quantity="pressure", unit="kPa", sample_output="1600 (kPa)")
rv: 55 (kPa)
